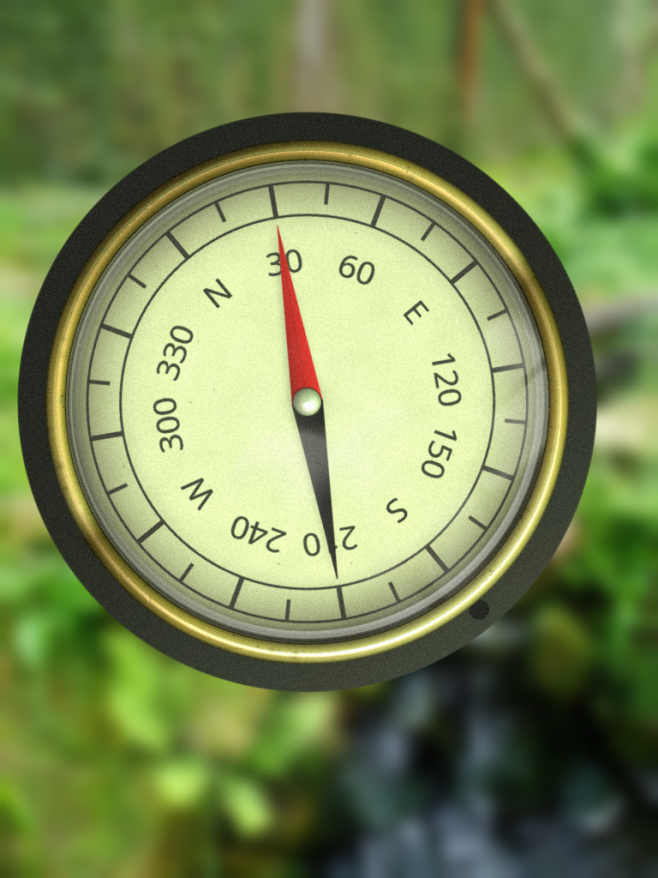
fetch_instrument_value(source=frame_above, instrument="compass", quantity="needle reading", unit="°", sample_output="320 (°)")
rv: 30 (°)
